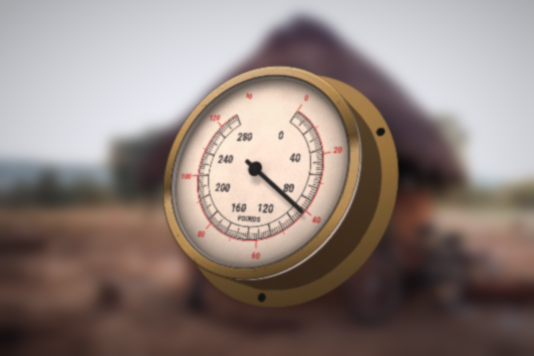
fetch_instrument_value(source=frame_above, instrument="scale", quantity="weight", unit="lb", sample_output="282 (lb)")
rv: 90 (lb)
